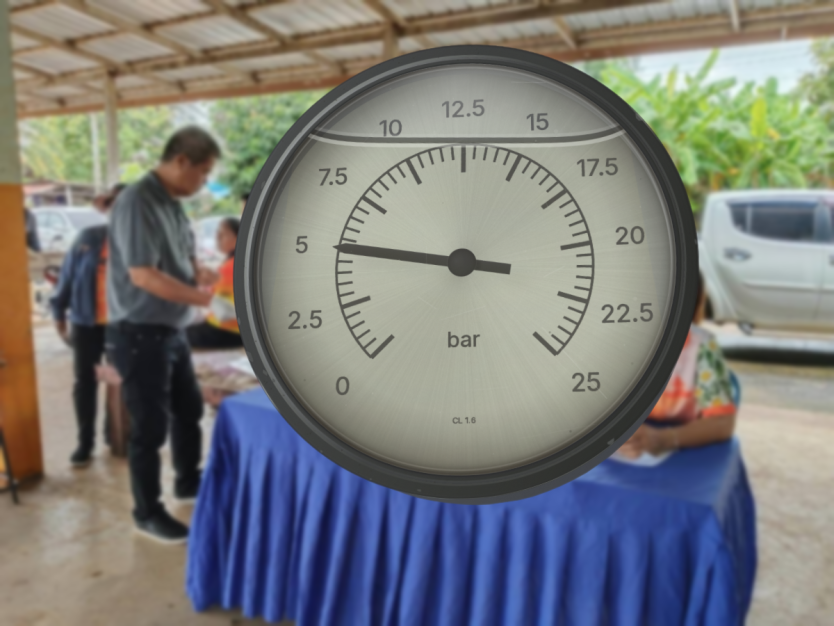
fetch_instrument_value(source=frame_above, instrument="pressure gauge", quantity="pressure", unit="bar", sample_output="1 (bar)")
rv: 5 (bar)
